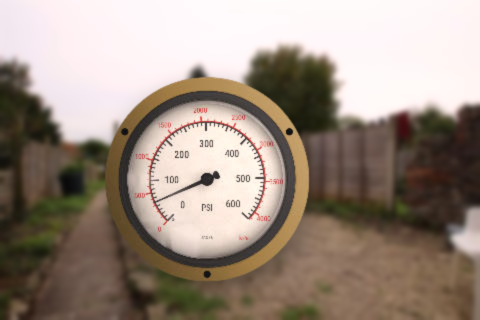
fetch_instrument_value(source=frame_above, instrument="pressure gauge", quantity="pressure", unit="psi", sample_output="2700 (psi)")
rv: 50 (psi)
